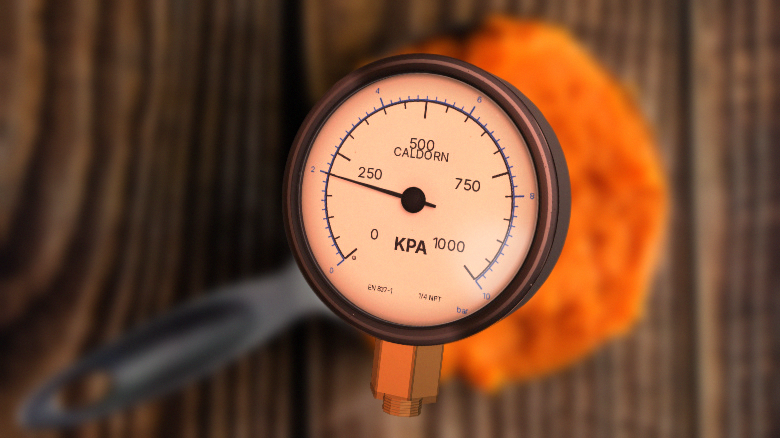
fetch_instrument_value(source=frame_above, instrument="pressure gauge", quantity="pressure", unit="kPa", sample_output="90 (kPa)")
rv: 200 (kPa)
